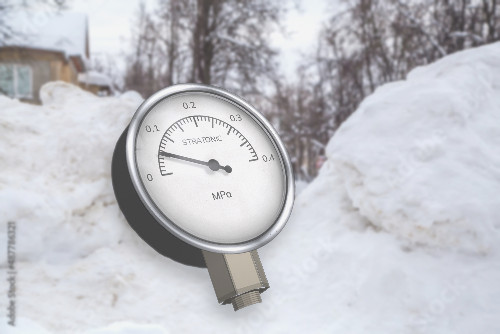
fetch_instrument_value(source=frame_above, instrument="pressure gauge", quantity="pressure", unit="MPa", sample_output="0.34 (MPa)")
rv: 0.05 (MPa)
